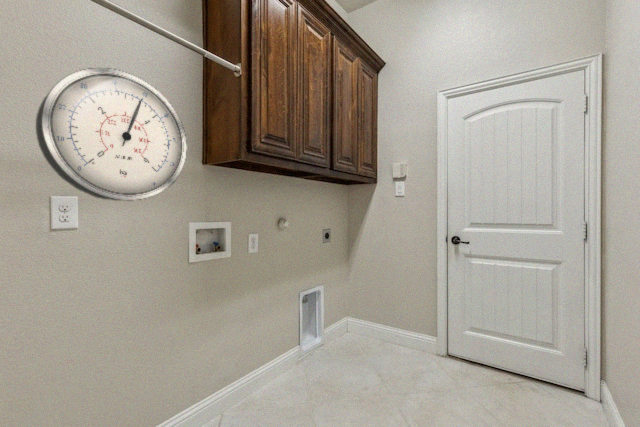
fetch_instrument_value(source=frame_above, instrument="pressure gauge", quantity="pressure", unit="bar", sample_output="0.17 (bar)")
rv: 3.4 (bar)
